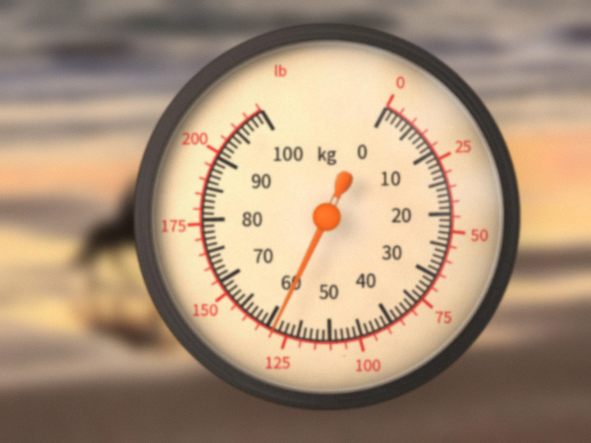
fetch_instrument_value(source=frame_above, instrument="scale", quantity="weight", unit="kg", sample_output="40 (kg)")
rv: 59 (kg)
